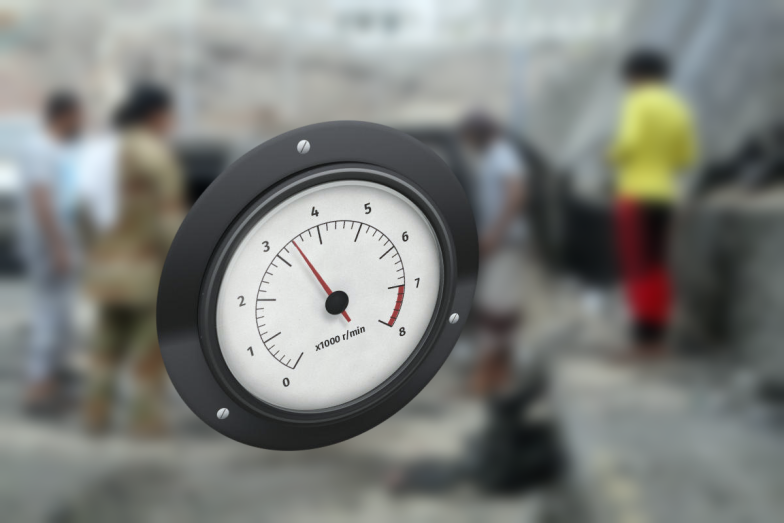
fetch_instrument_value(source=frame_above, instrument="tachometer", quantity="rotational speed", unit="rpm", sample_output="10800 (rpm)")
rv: 3400 (rpm)
